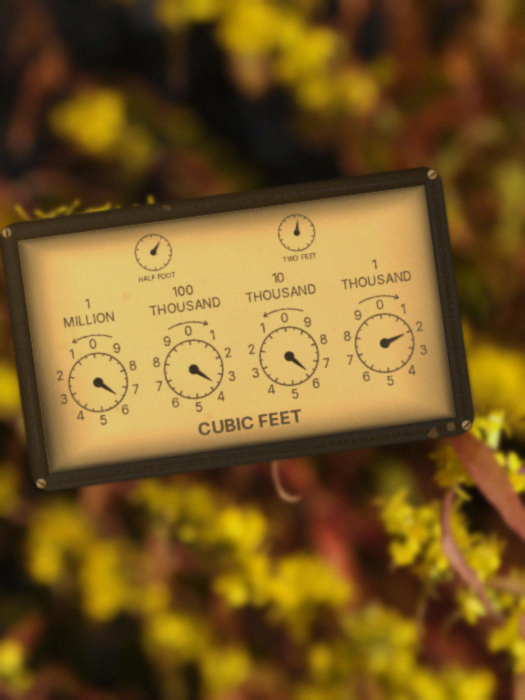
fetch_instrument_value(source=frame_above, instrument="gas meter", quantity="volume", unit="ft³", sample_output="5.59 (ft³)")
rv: 636200 (ft³)
